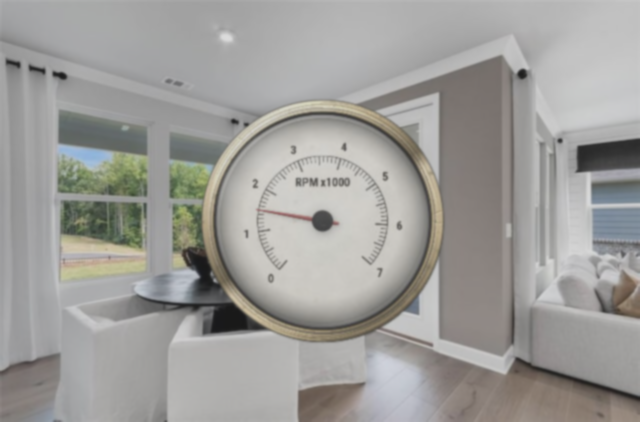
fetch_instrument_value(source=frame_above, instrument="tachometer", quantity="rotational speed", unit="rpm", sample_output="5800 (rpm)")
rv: 1500 (rpm)
